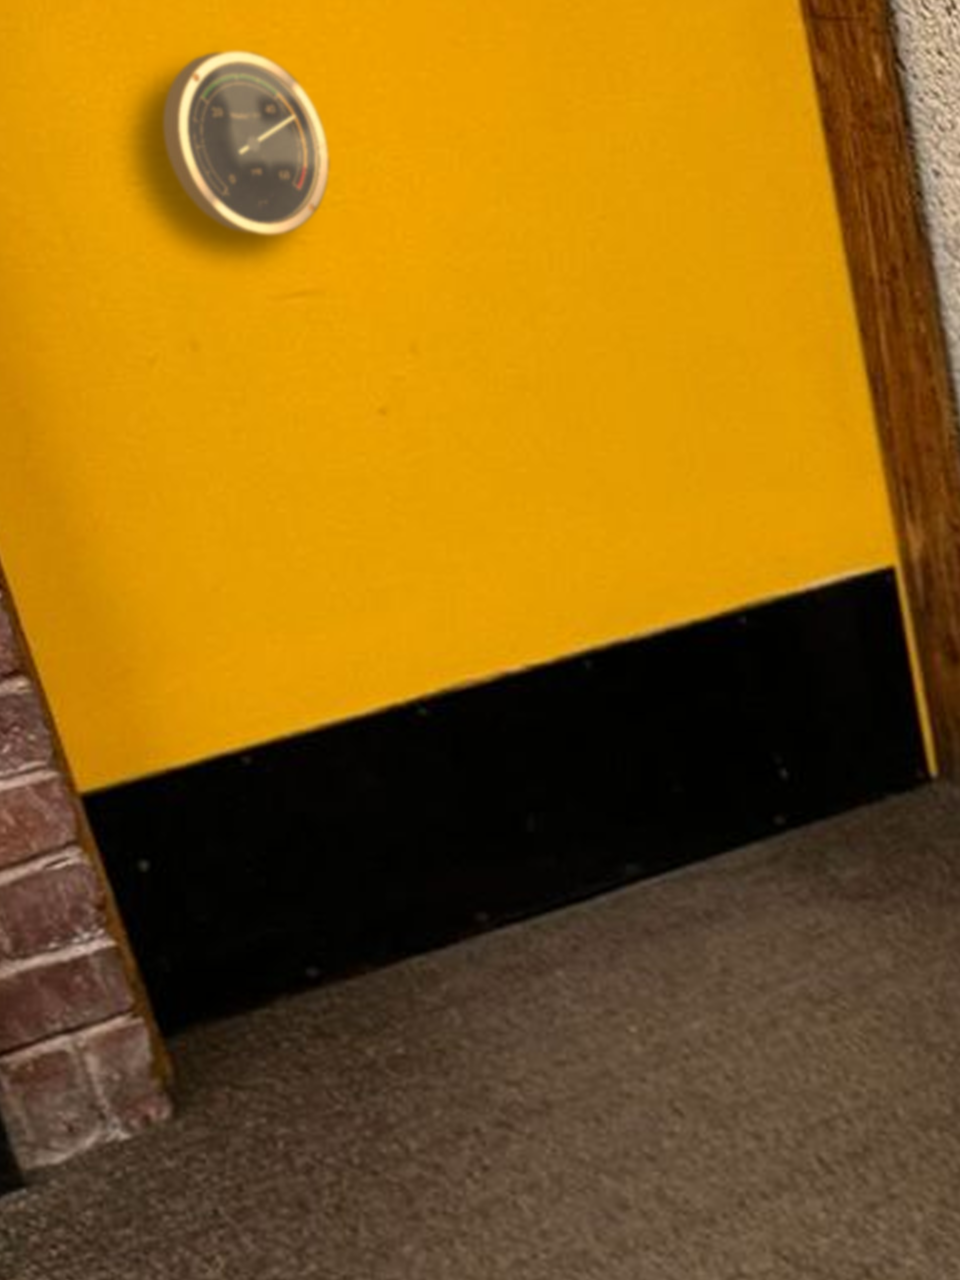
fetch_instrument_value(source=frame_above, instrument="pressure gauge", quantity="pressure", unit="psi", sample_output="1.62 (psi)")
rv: 45 (psi)
